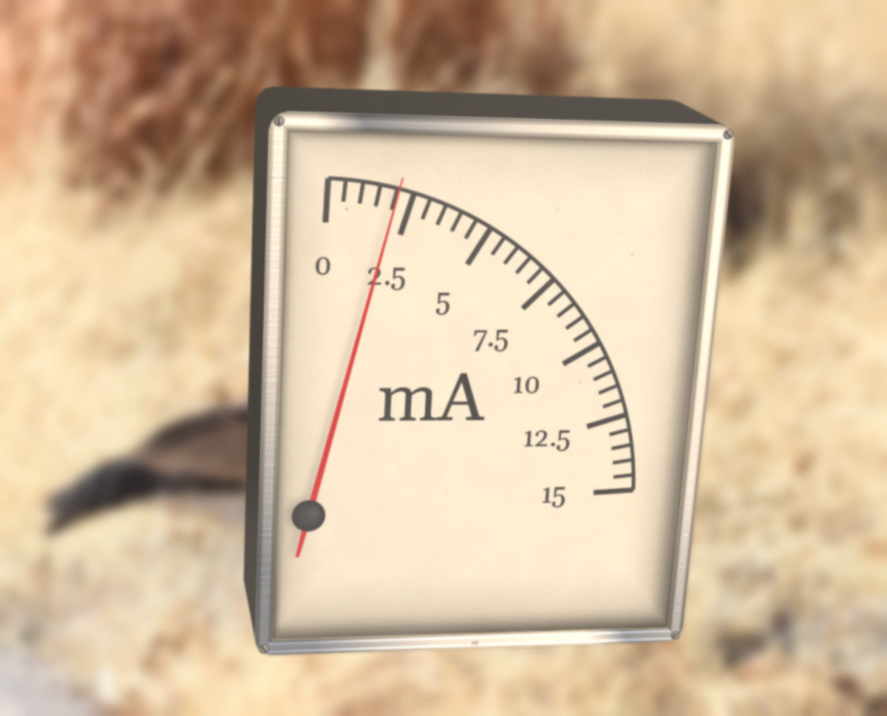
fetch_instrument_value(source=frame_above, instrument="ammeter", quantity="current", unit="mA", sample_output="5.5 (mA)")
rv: 2 (mA)
